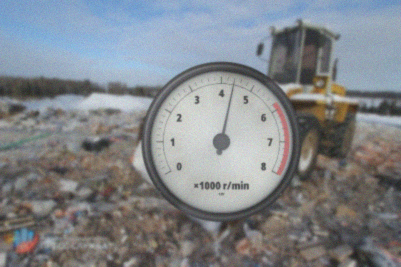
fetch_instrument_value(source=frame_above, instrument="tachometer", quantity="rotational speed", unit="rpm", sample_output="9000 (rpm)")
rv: 4400 (rpm)
